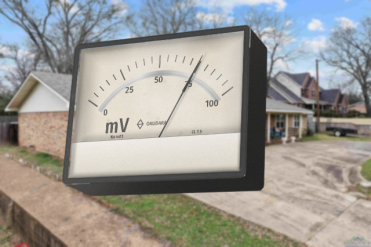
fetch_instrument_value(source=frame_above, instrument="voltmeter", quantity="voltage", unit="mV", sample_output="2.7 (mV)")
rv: 75 (mV)
